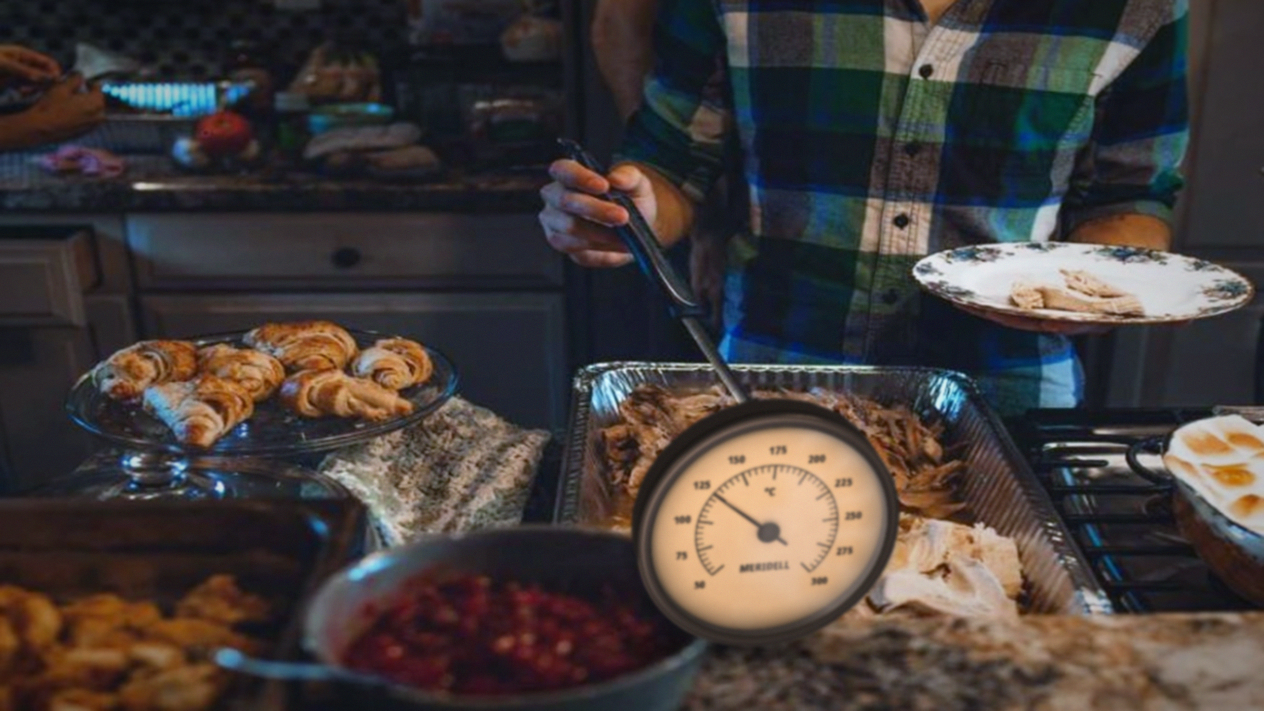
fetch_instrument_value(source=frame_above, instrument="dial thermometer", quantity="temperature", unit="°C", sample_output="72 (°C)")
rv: 125 (°C)
